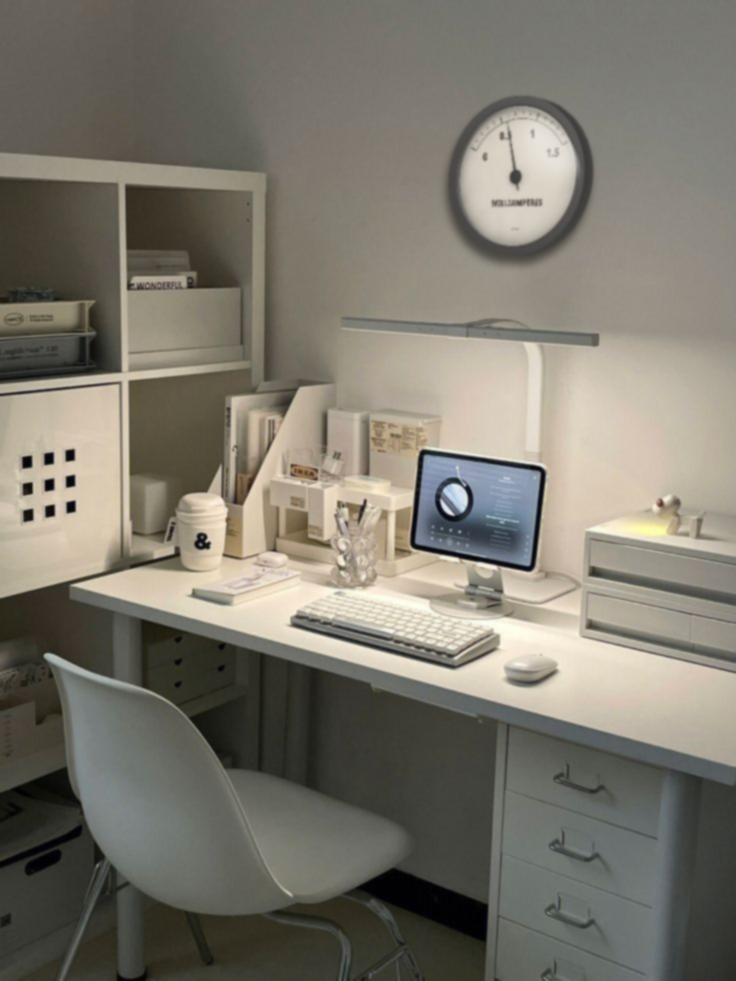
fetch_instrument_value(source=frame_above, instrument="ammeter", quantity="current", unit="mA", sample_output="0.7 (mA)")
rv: 0.6 (mA)
